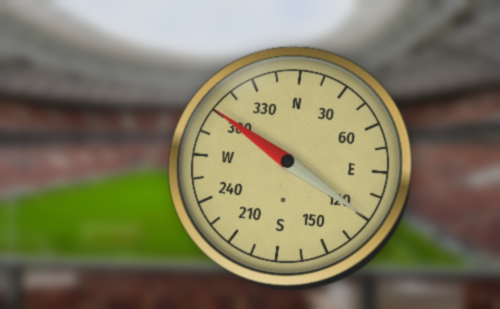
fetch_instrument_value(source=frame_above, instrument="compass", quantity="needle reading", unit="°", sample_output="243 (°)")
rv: 300 (°)
